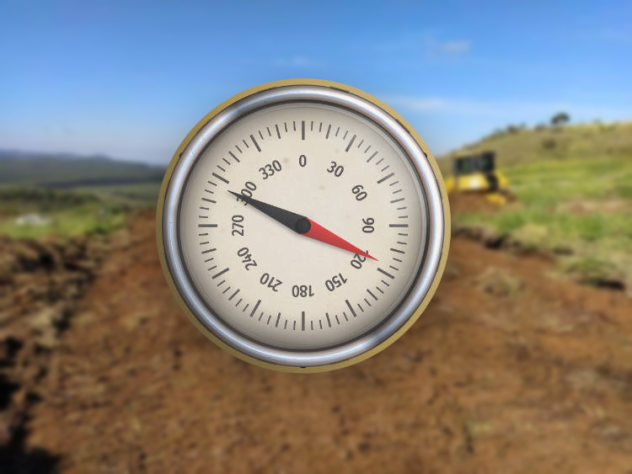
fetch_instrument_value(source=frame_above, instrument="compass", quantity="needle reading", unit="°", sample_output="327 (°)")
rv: 115 (°)
